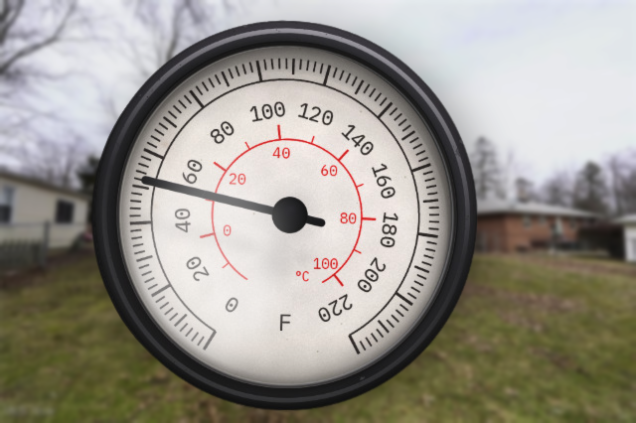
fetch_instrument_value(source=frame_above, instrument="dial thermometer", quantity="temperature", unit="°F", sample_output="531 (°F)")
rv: 52 (°F)
